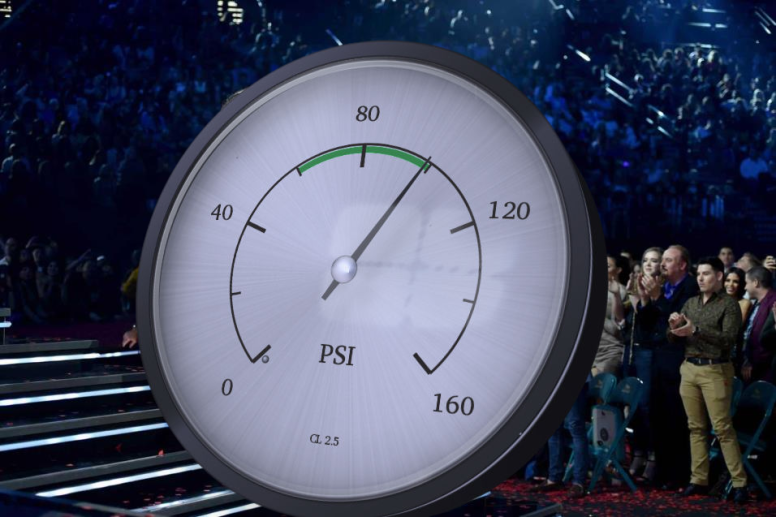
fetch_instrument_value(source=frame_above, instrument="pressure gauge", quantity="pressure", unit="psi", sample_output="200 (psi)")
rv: 100 (psi)
